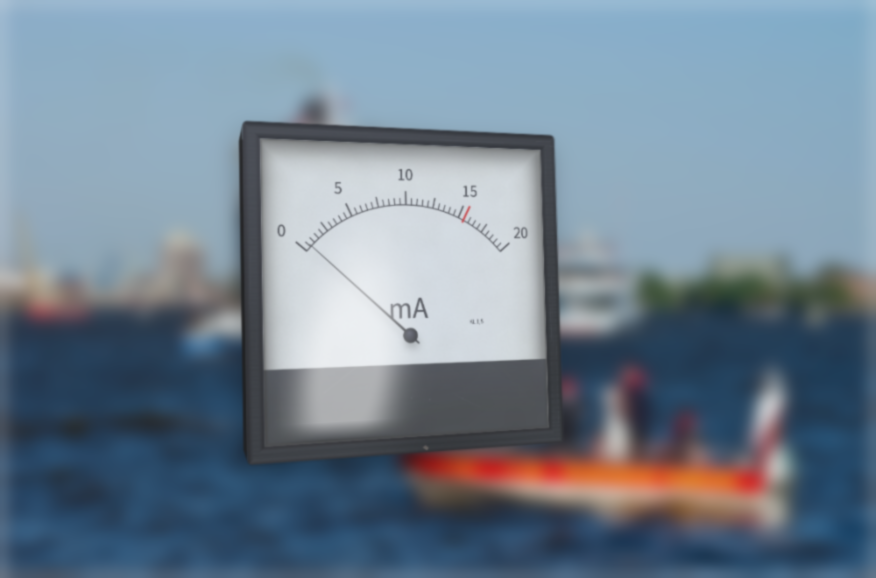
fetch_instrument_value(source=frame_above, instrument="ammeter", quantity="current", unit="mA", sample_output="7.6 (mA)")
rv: 0.5 (mA)
